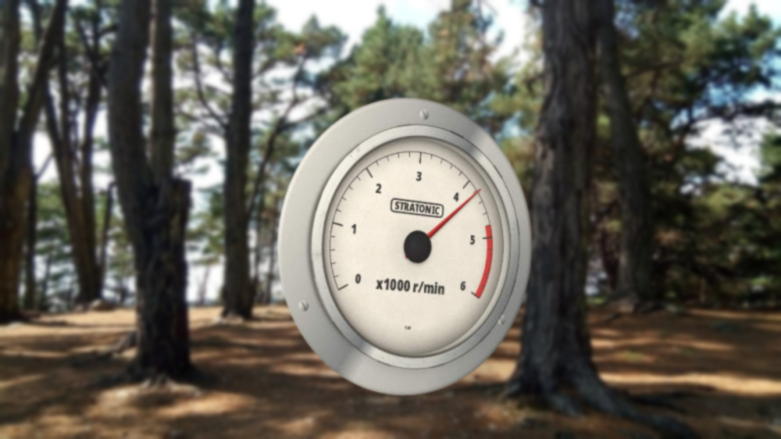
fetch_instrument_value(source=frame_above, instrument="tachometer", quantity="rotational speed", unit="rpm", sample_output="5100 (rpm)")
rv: 4200 (rpm)
